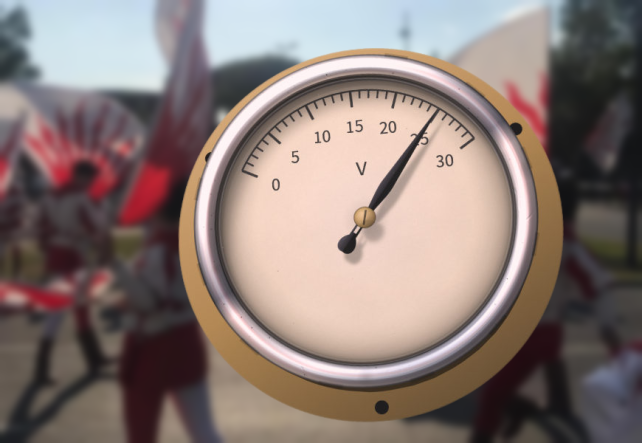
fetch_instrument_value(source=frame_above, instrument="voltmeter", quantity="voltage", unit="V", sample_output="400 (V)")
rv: 25 (V)
